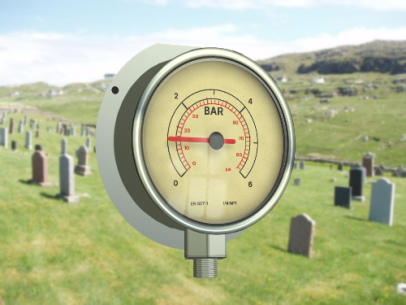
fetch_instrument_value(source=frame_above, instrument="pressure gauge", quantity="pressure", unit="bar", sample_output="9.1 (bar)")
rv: 1 (bar)
